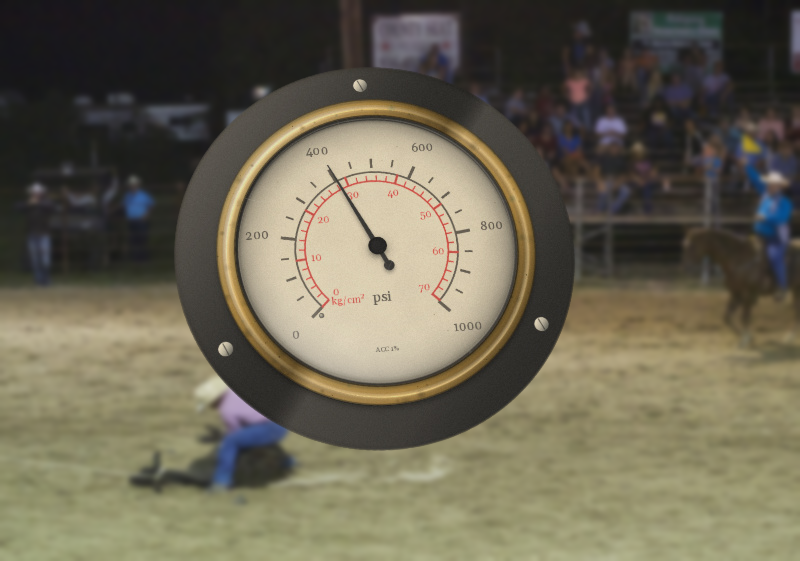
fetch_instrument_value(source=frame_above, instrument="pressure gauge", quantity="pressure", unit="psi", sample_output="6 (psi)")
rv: 400 (psi)
